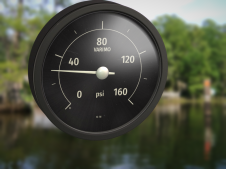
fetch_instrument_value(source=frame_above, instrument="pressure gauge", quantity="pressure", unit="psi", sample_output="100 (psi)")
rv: 30 (psi)
